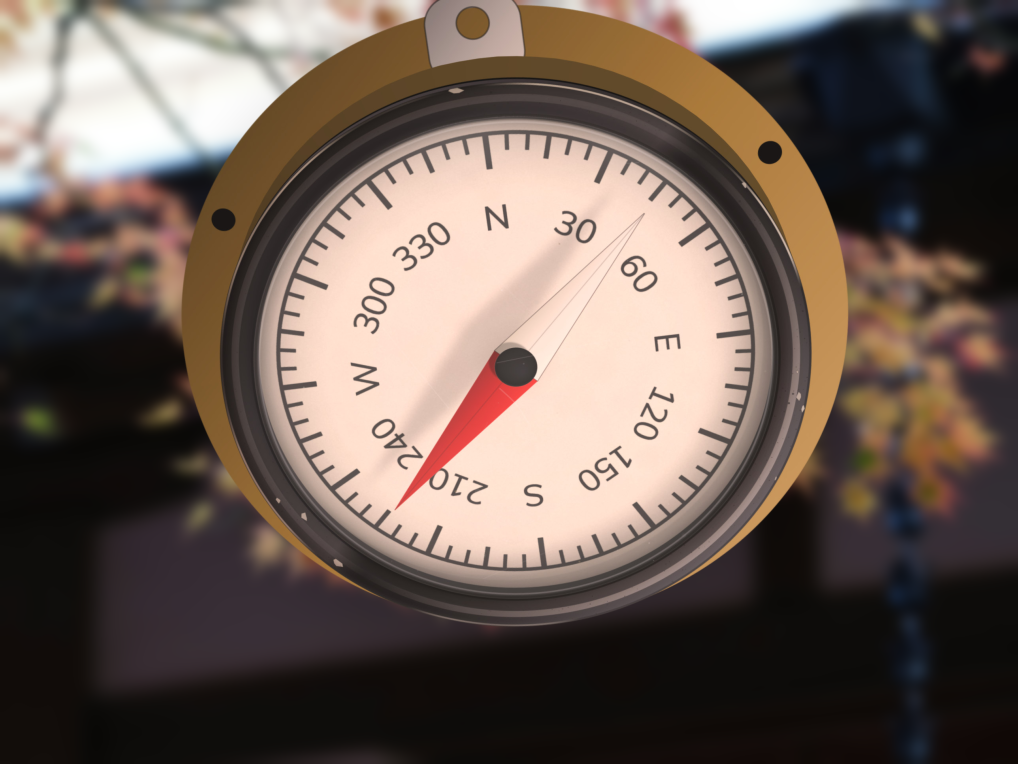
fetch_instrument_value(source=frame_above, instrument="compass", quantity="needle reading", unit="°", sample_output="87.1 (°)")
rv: 225 (°)
